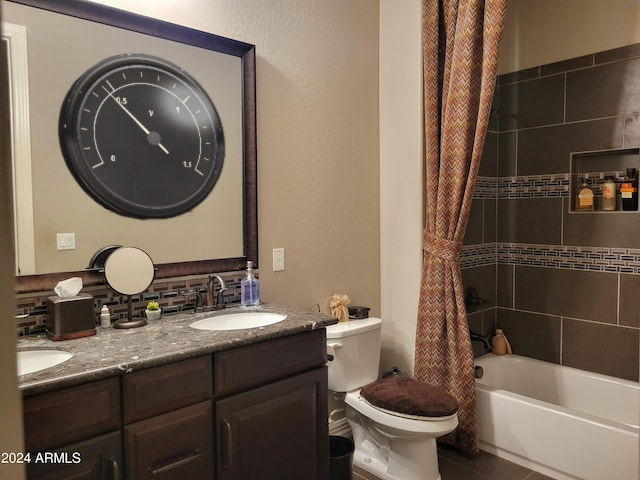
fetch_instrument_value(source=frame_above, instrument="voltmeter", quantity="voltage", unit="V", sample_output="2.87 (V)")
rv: 0.45 (V)
